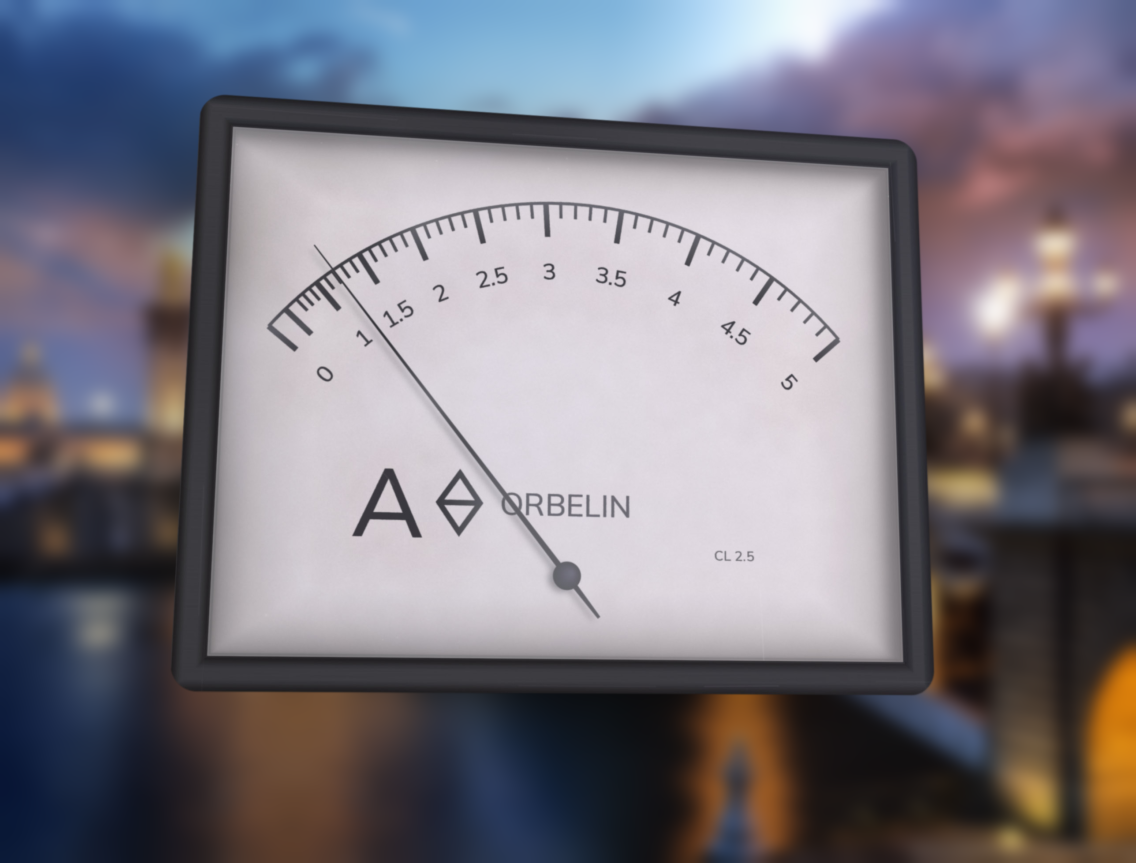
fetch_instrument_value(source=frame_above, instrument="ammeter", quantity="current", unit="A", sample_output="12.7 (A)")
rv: 1.2 (A)
